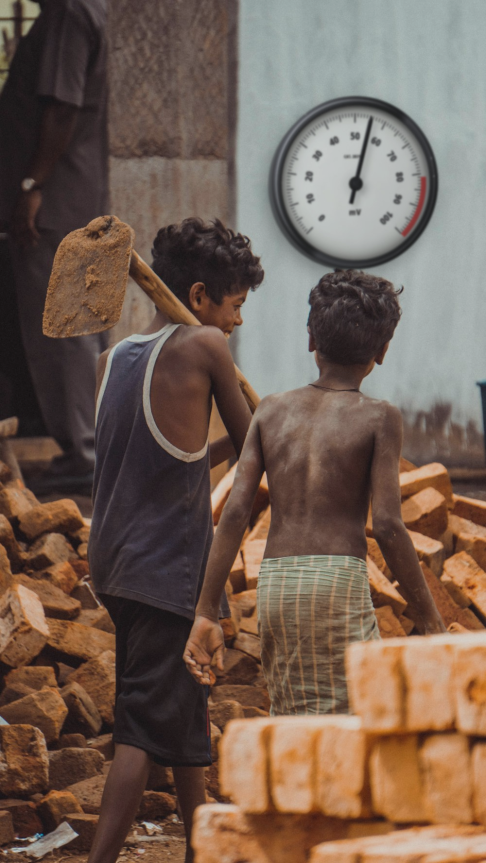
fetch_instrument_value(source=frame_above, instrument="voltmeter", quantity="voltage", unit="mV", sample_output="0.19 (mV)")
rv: 55 (mV)
